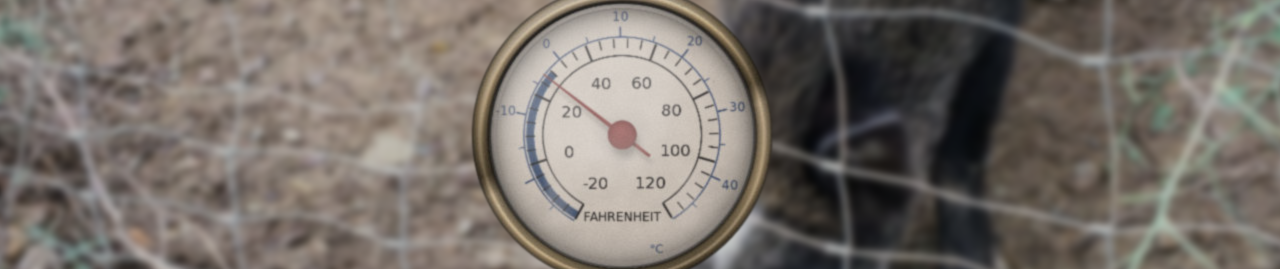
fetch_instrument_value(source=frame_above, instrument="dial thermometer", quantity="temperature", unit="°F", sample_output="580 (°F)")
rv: 26 (°F)
